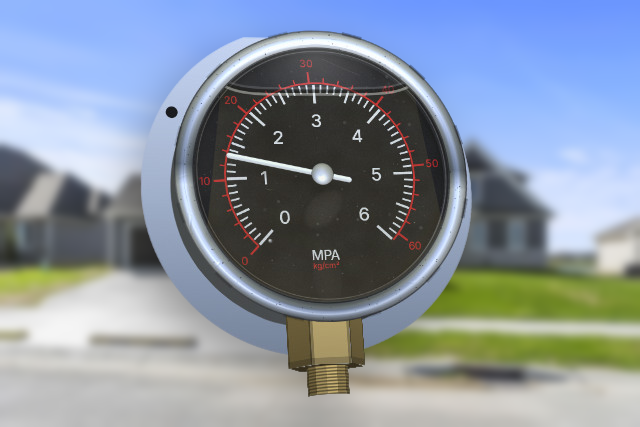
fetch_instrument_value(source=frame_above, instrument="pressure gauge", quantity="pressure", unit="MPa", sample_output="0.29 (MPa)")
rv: 1.3 (MPa)
